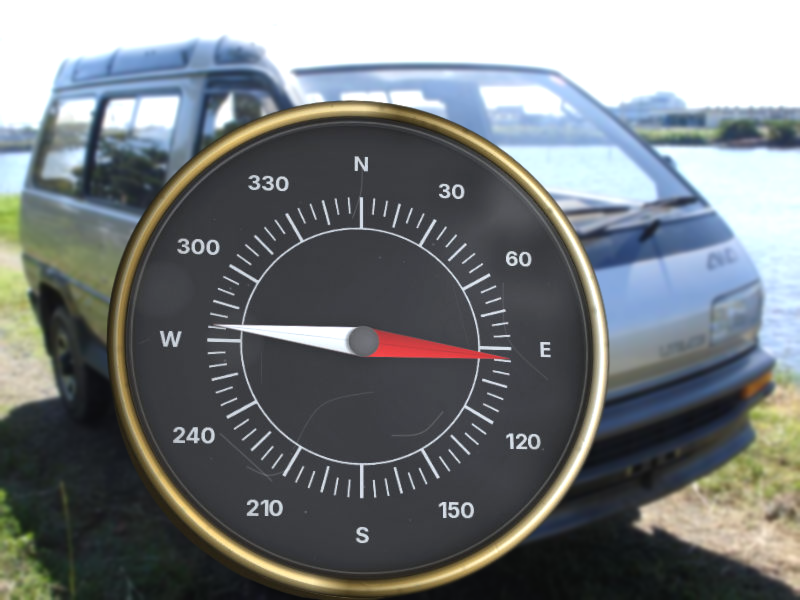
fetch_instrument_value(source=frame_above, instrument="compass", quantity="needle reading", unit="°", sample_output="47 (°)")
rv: 95 (°)
